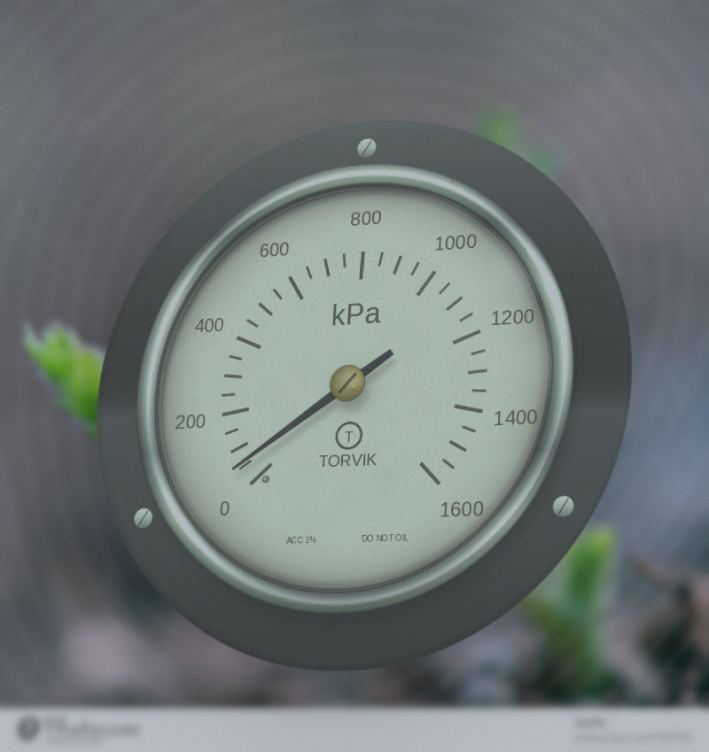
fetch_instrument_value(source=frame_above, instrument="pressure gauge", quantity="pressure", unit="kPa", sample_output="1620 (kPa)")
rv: 50 (kPa)
